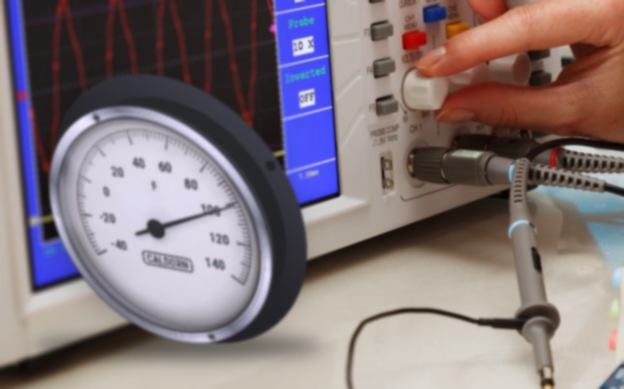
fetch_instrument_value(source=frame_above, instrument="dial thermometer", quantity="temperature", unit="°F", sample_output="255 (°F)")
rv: 100 (°F)
